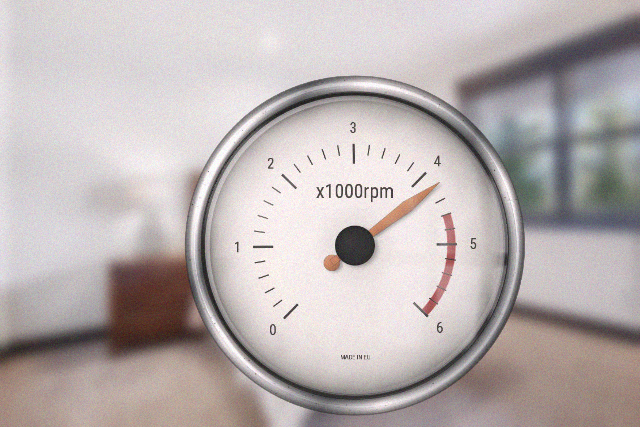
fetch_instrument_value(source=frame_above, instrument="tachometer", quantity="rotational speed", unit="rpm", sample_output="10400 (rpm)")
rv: 4200 (rpm)
